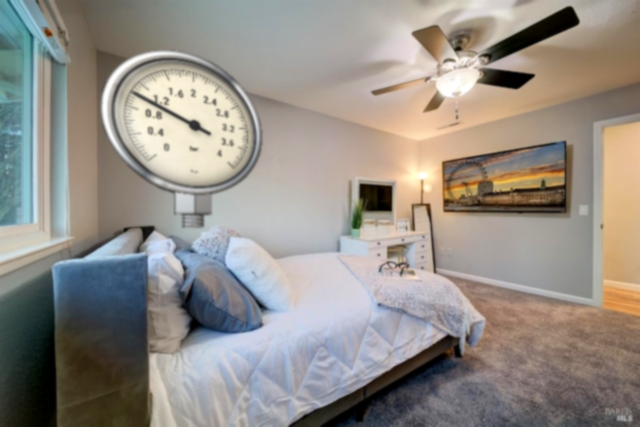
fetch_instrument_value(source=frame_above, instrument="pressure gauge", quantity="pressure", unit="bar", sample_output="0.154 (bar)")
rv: 1 (bar)
